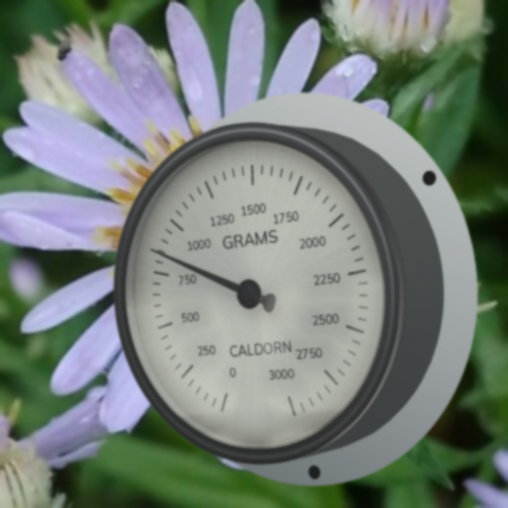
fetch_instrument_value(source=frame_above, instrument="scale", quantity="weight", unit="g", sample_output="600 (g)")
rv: 850 (g)
